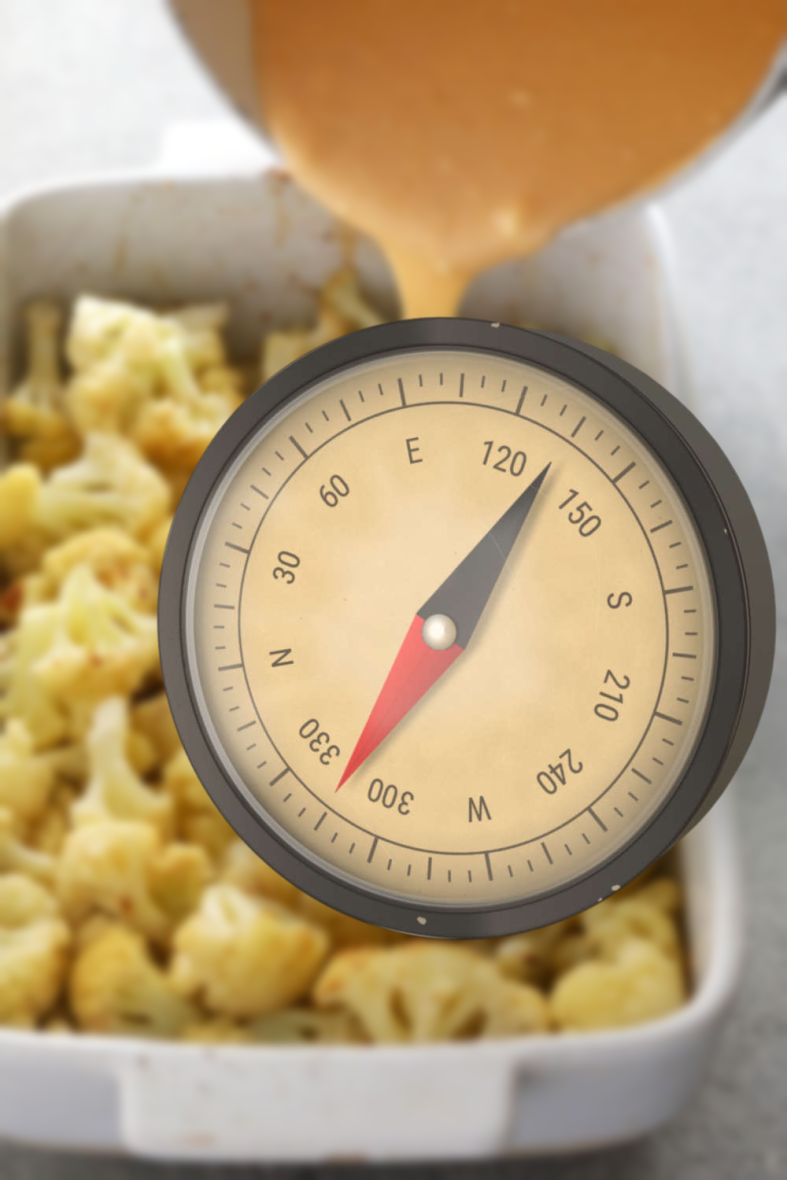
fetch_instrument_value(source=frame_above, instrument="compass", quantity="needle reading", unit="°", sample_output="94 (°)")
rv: 315 (°)
